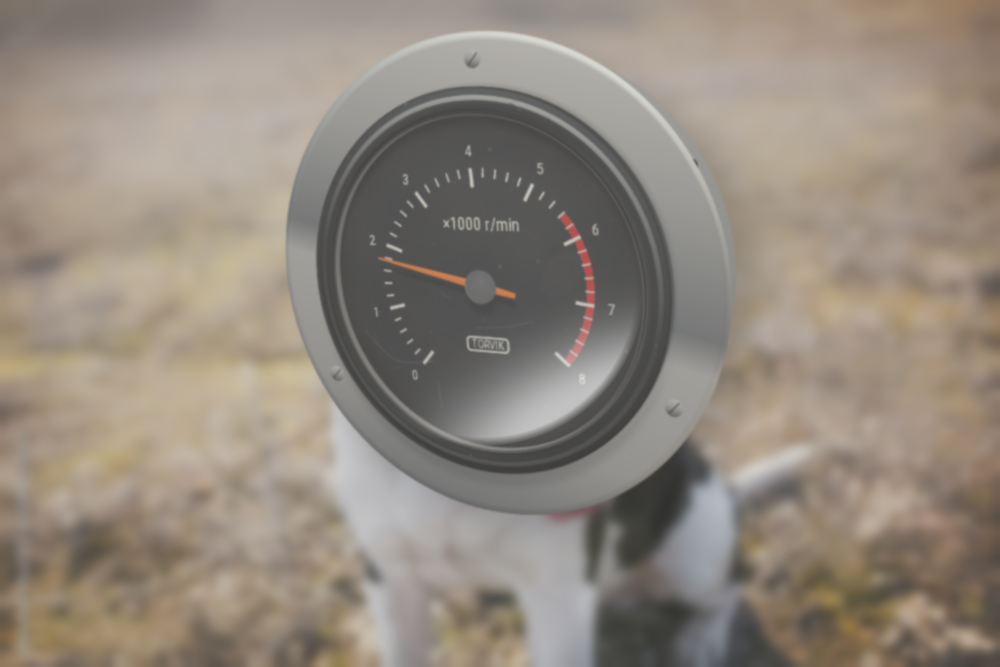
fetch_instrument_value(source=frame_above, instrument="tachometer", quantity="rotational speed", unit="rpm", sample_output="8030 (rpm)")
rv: 1800 (rpm)
